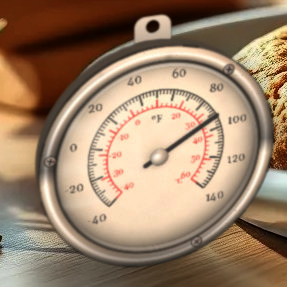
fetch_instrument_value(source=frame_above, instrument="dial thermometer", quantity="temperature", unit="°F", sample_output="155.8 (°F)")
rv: 90 (°F)
